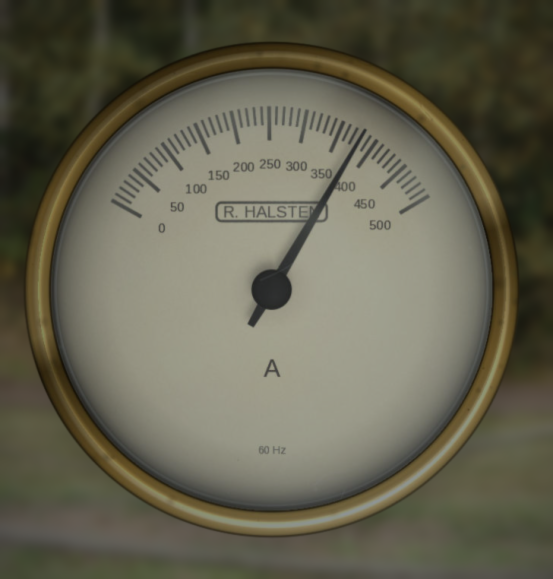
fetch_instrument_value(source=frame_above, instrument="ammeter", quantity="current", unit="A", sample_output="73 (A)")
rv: 380 (A)
